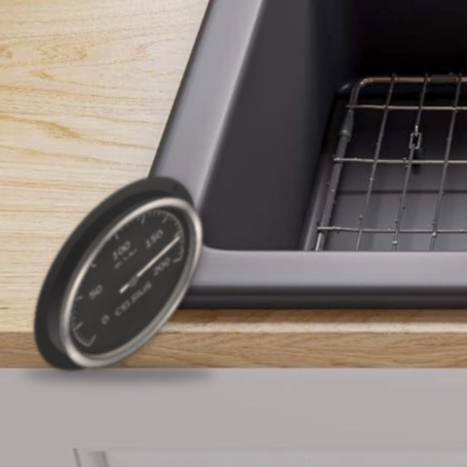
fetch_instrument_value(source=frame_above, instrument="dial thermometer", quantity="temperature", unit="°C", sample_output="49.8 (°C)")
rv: 175 (°C)
